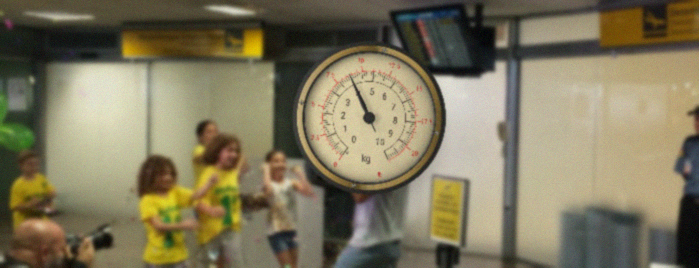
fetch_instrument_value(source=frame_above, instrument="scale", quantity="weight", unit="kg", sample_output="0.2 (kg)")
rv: 4 (kg)
